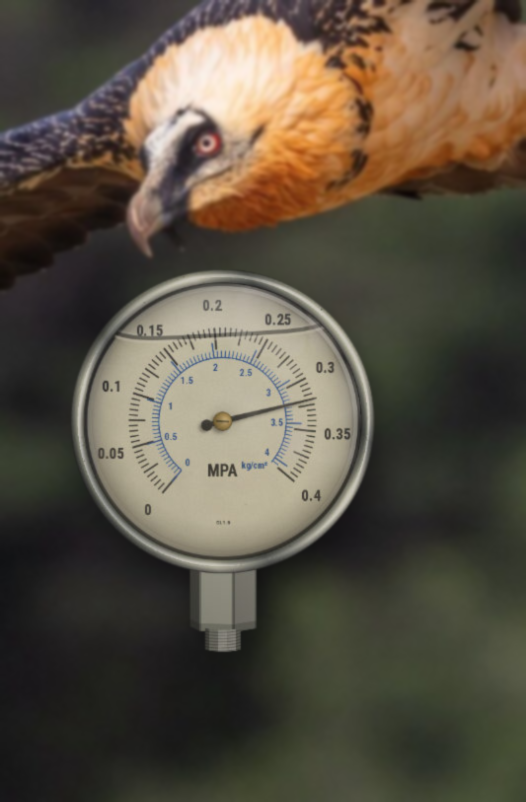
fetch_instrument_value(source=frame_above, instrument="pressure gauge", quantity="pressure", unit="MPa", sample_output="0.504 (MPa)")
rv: 0.32 (MPa)
